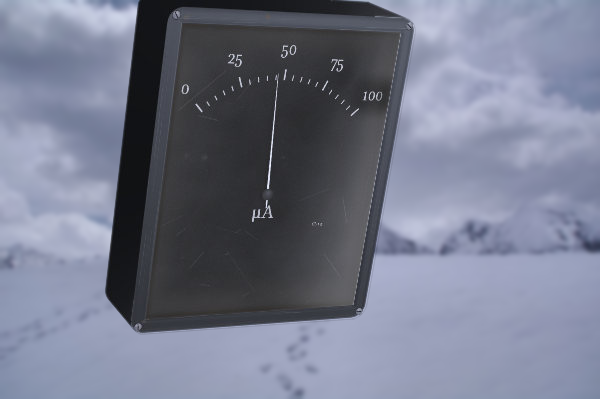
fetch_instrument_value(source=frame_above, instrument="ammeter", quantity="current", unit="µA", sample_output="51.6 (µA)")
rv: 45 (µA)
